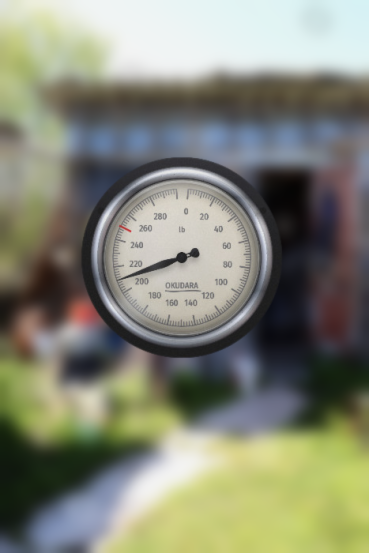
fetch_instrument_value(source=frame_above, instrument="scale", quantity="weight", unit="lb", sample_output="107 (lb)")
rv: 210 (lb)
